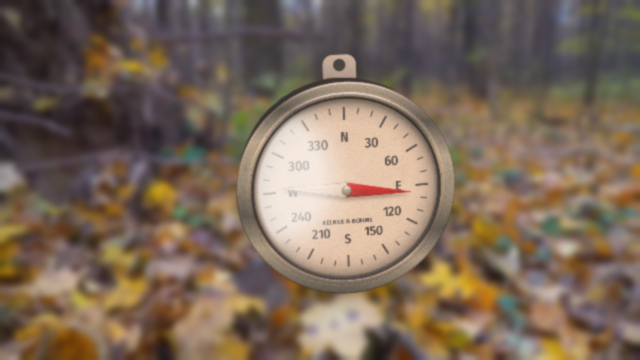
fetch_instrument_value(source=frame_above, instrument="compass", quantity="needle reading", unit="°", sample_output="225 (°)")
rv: 95 (°)
